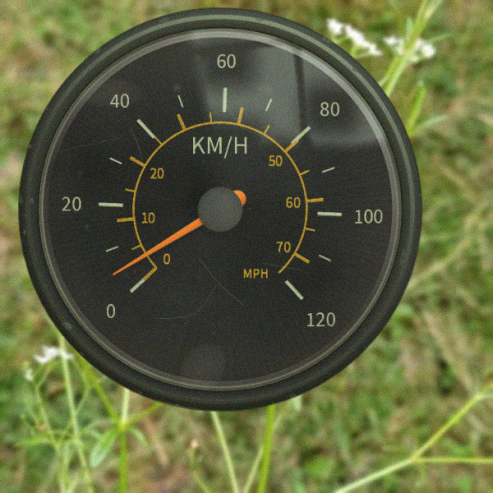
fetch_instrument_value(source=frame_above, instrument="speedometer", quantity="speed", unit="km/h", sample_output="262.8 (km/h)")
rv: 5 (km/h)
